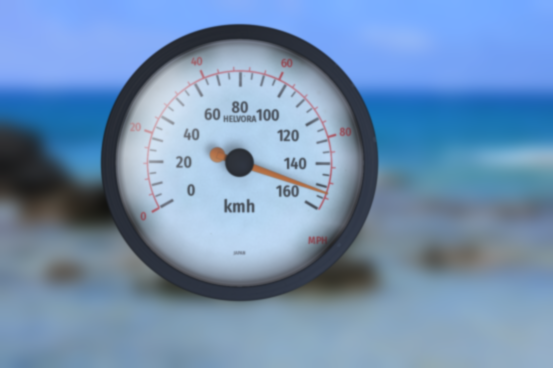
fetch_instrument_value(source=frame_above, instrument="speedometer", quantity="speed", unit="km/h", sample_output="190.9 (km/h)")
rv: 152.5 (km/h)
